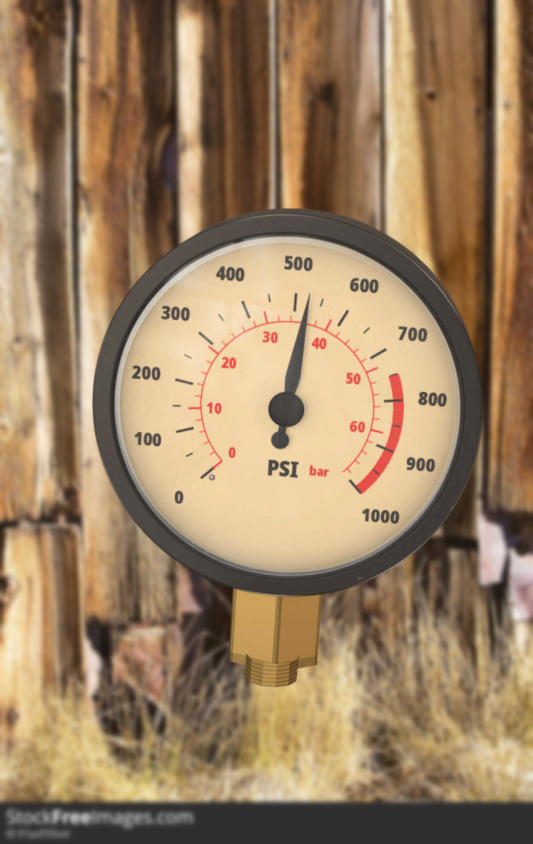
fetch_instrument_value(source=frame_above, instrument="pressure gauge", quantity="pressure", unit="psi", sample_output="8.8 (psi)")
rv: 525 (psi)
